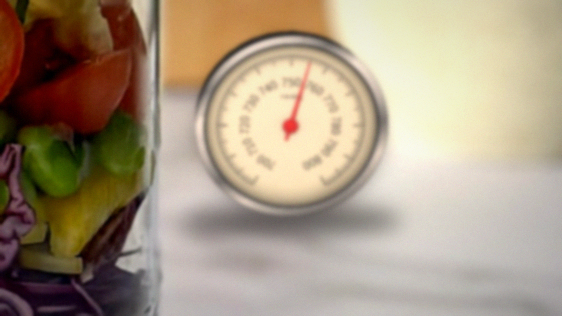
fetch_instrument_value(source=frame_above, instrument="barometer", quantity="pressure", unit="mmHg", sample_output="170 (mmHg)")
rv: 755 (mmHg)
